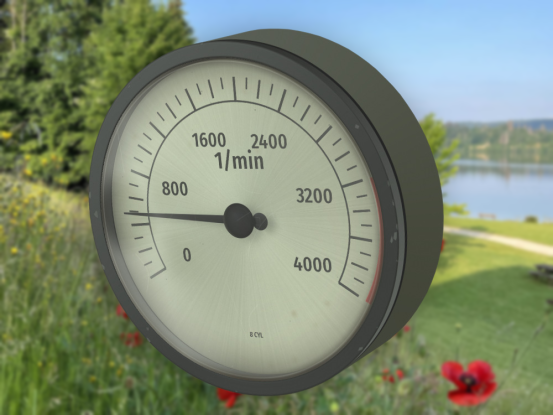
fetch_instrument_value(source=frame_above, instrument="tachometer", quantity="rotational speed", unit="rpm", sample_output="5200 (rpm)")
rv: 500 (rpm)
